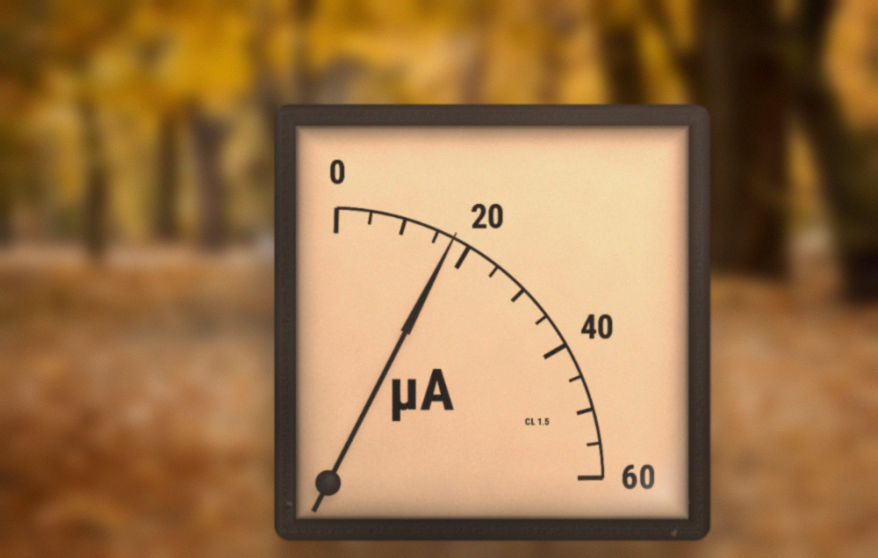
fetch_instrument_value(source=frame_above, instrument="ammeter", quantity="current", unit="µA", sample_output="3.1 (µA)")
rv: 17.5 (µA)
